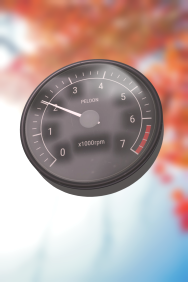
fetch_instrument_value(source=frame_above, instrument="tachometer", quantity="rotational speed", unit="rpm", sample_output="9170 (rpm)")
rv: 2000 (rpm)
